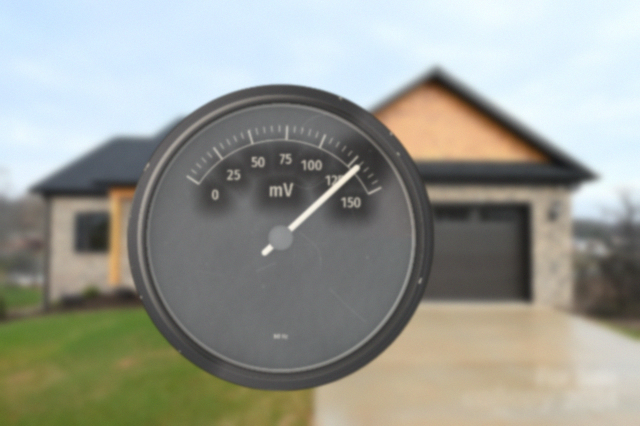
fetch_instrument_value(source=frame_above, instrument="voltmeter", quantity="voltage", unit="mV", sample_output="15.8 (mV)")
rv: 130 (mV)
